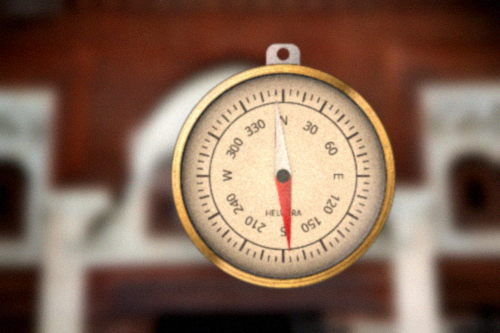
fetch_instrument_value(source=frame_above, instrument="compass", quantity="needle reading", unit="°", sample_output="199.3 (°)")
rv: 175 (°)
